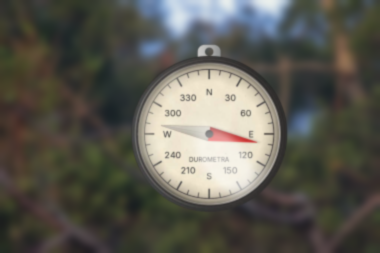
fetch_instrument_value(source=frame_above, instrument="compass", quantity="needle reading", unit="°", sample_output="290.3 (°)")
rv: 100 (°)
